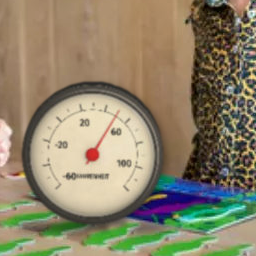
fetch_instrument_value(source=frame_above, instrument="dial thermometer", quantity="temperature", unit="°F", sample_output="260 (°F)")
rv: 50 (°F)
